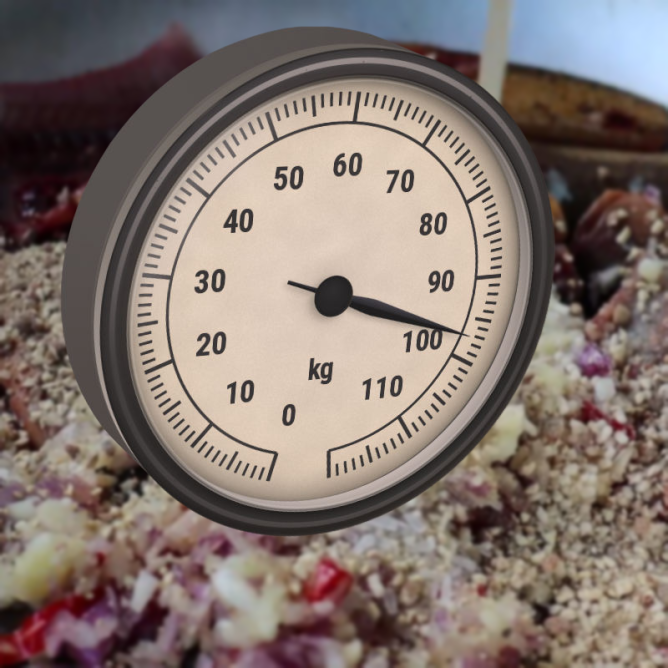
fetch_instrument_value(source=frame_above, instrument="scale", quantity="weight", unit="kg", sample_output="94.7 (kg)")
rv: 97 (kg)
